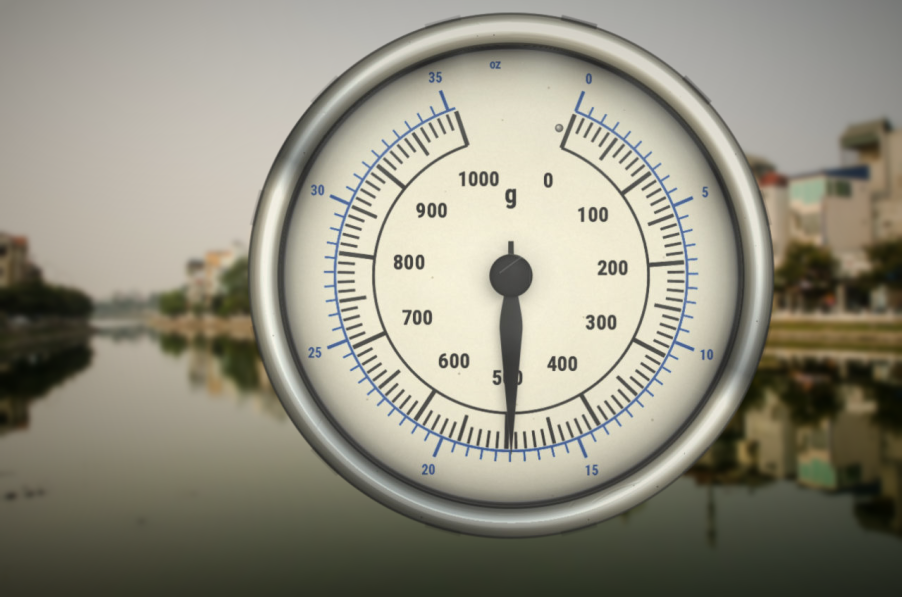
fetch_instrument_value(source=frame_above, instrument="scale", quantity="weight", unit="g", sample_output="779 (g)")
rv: 495 (g)
